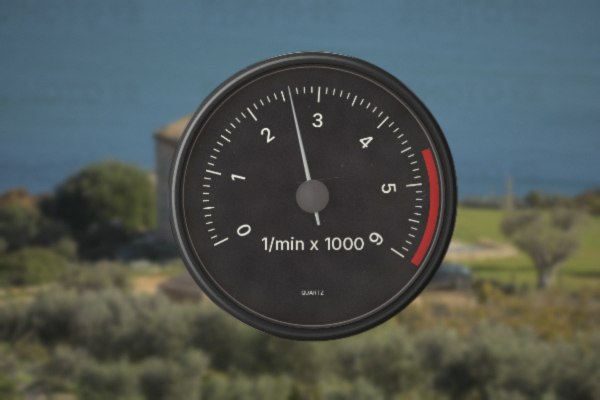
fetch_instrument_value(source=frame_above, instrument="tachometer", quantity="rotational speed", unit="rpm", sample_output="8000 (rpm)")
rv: 2600 (rpm)
